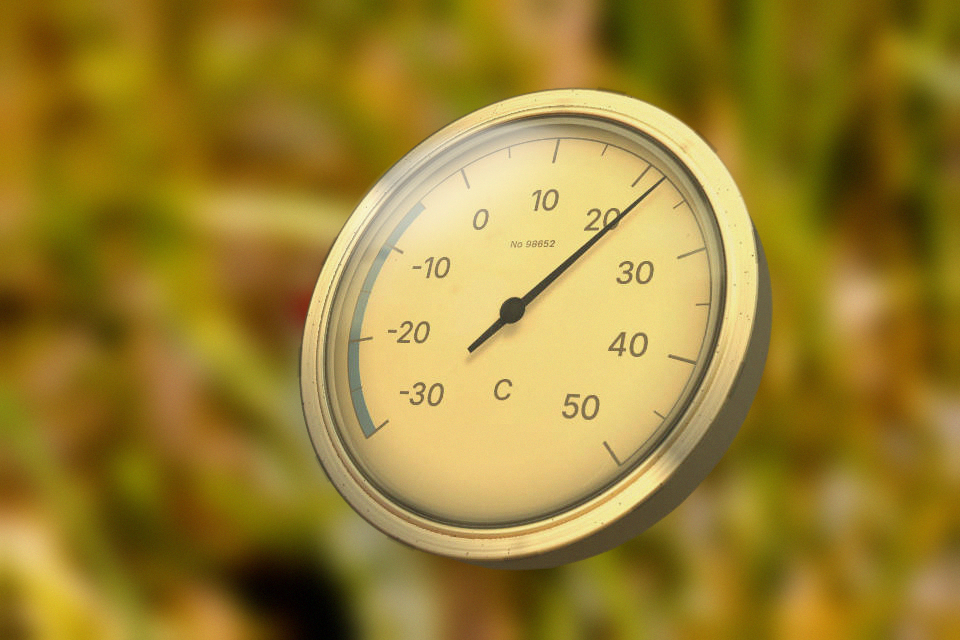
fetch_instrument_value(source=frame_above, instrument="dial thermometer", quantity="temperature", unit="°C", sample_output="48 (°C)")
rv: 22.5 (°C)
